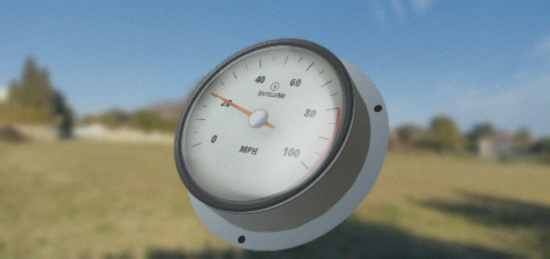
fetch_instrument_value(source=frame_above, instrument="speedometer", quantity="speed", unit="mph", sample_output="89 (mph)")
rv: 20 (mph)
